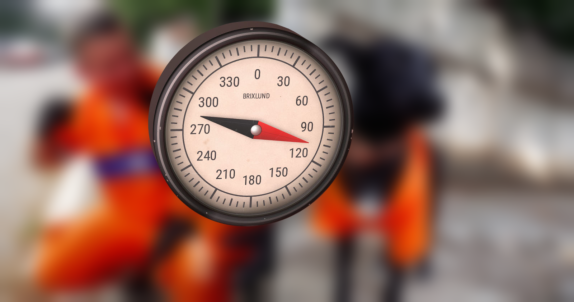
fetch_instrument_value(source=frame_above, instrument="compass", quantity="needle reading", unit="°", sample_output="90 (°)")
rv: 105 (°)
